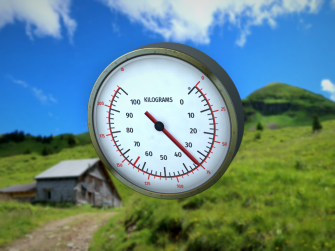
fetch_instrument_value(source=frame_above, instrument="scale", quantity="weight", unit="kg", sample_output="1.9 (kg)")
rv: 34 (kg)
